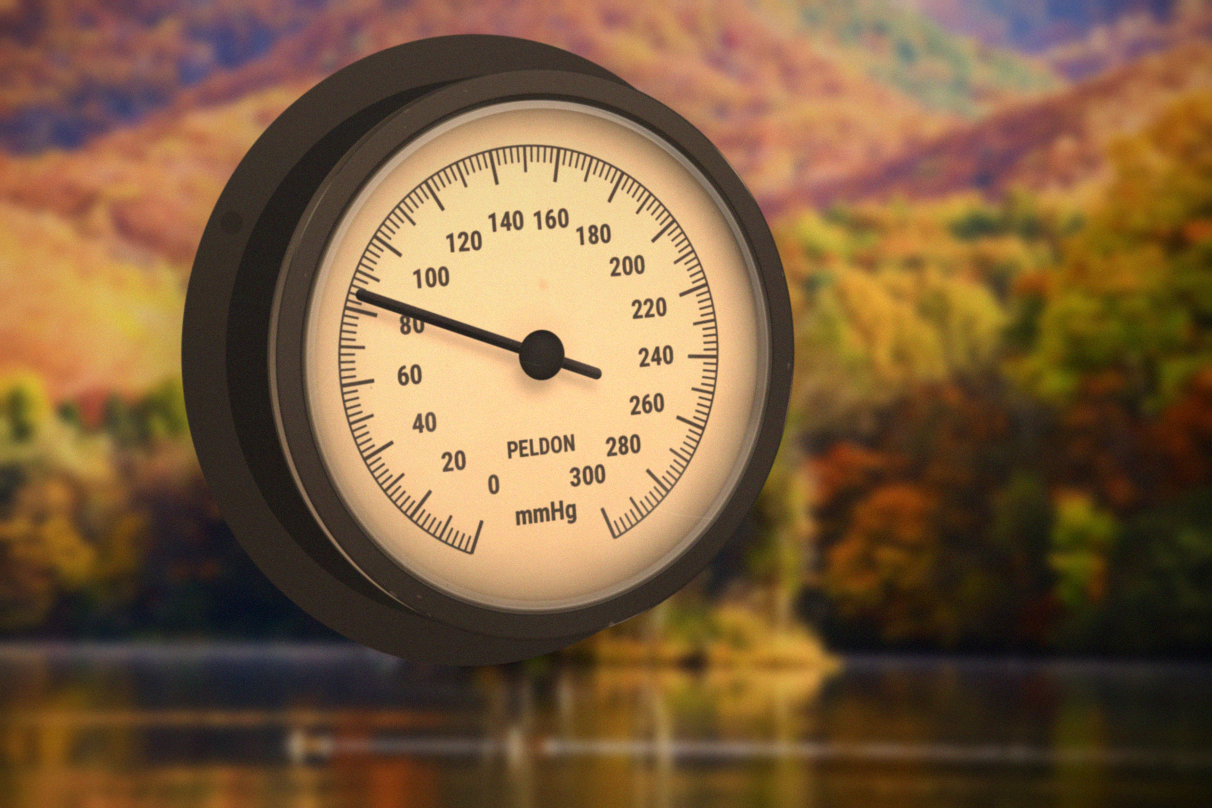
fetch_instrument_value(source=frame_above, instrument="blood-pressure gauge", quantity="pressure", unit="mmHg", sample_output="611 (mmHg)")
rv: 84 (mmHg)
